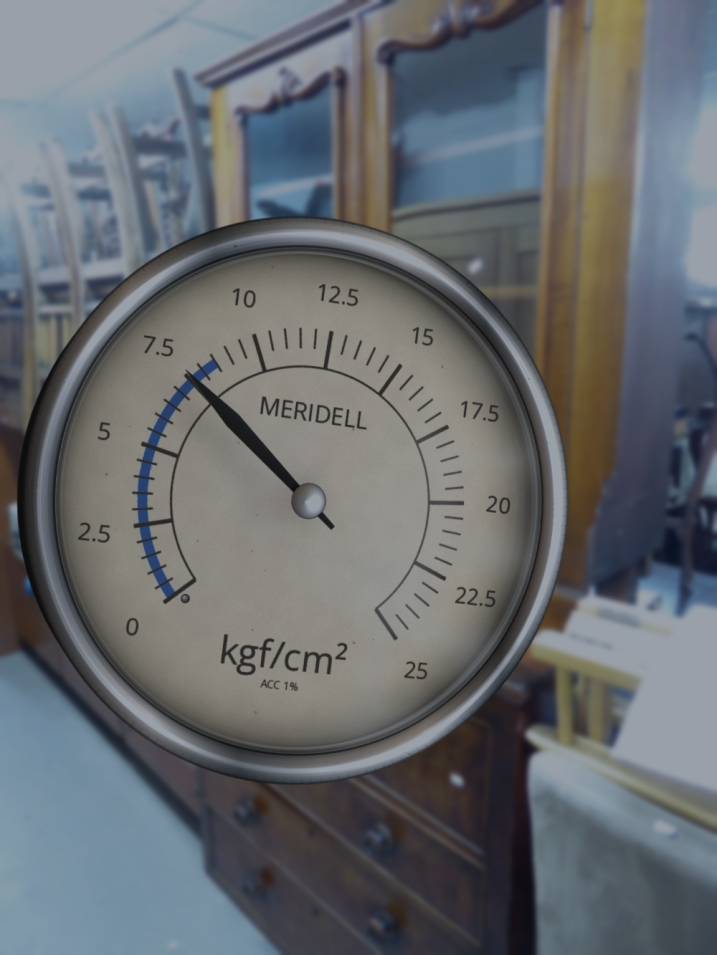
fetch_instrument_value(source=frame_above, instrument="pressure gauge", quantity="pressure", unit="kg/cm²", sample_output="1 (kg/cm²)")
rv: 7.5 (kg/cm²)
